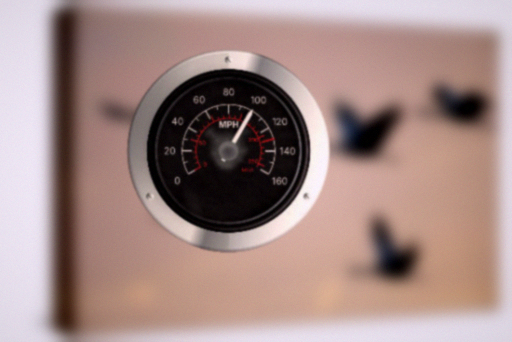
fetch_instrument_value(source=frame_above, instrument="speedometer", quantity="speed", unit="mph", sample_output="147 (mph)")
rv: 100 (mph)
